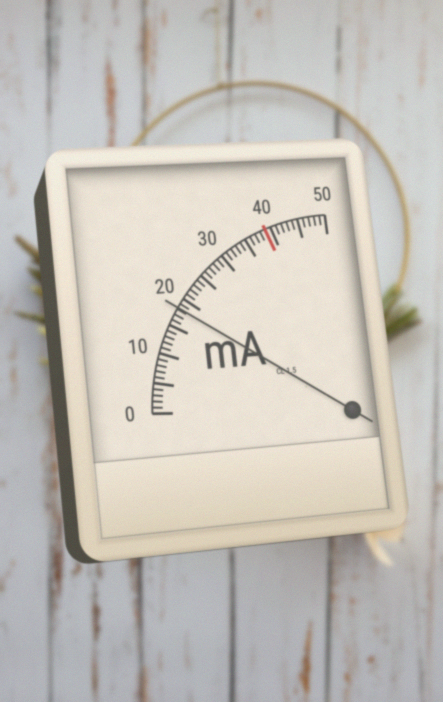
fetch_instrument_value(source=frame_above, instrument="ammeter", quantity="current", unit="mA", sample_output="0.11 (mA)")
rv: 18 (mA)
